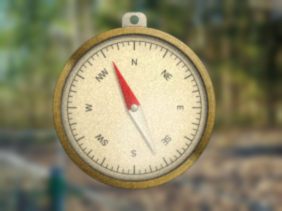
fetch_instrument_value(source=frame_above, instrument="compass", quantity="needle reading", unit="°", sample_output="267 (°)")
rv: 335 (°)
